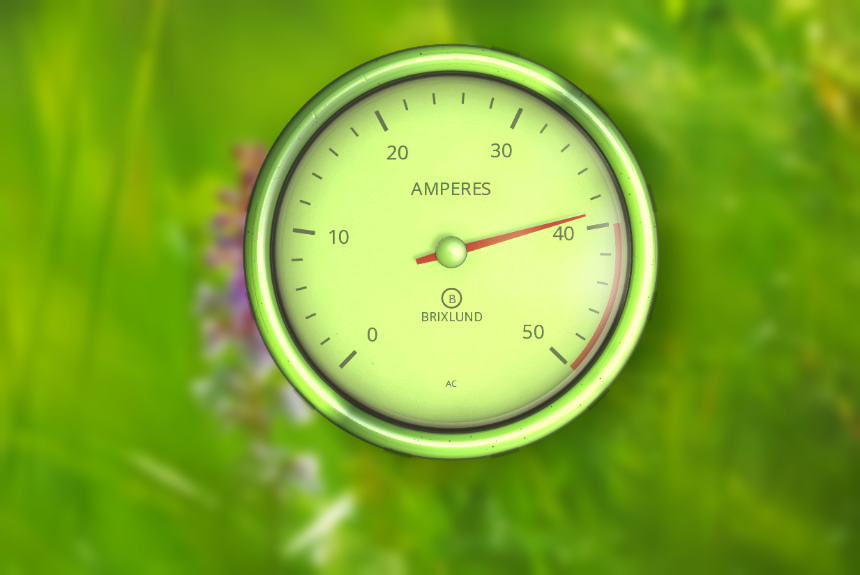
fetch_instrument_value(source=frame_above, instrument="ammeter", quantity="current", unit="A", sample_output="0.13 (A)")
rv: 39 (A)
